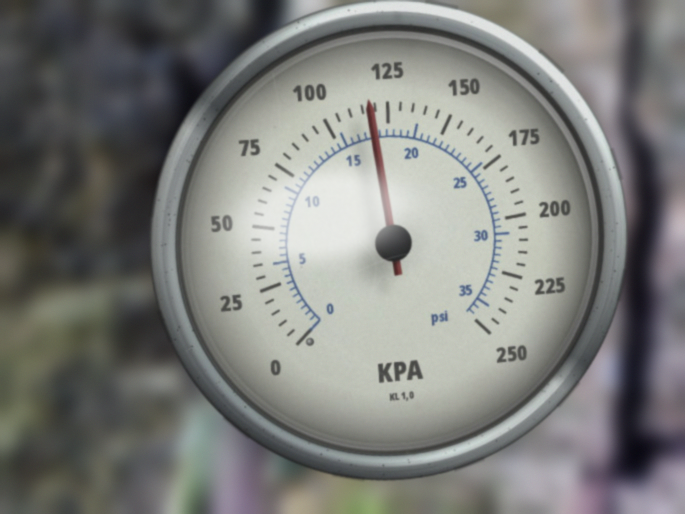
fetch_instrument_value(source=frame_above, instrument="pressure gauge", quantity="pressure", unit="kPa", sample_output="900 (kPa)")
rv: 117.5 (kPa)
